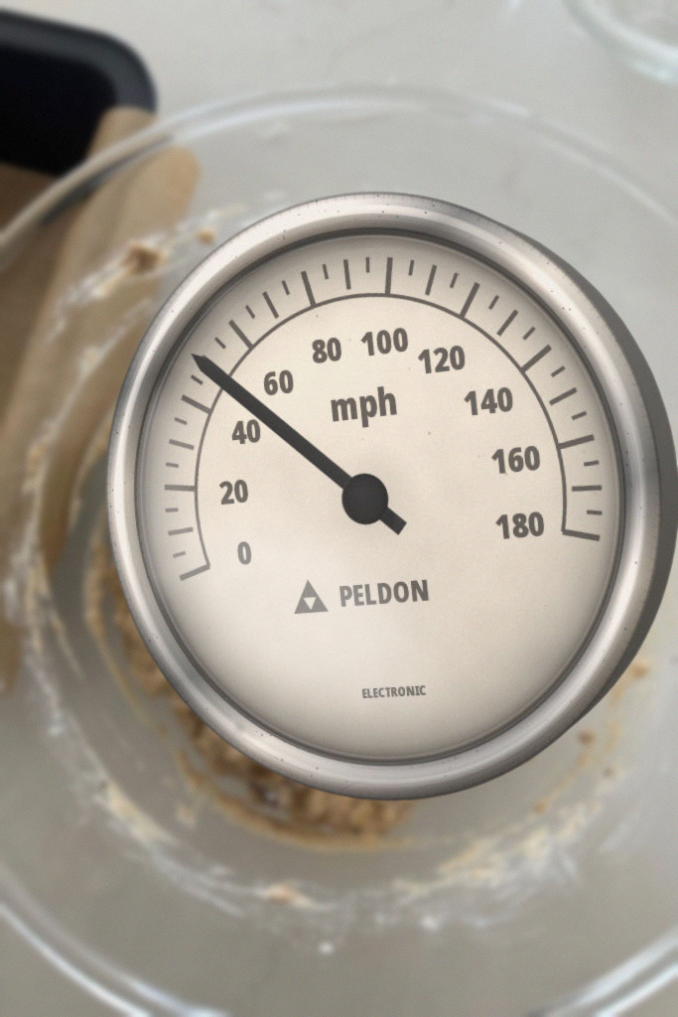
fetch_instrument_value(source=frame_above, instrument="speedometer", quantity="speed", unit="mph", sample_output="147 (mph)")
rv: 50 (mph)
